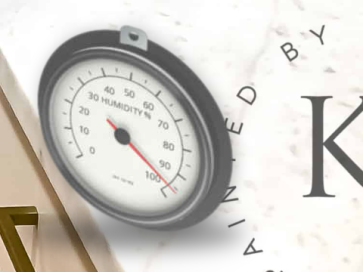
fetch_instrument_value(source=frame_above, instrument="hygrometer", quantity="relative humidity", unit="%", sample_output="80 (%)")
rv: 95 (%)
